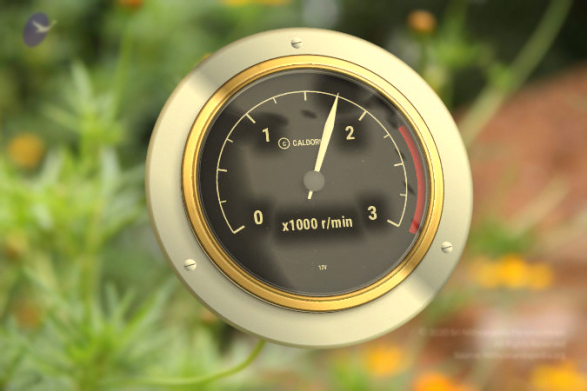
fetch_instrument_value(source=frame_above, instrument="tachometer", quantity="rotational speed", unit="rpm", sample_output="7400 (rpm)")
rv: 1750 (rpm)
